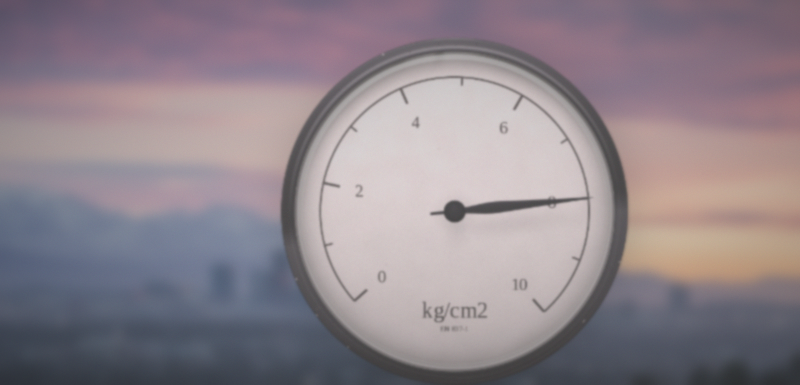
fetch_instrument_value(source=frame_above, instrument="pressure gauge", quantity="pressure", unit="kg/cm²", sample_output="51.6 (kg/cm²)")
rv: 8 (kg/cm²)
